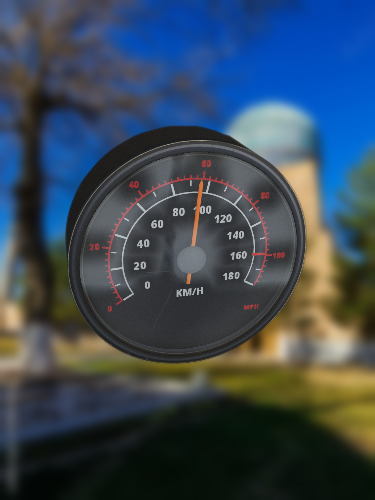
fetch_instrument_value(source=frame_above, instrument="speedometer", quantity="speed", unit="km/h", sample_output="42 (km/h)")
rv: 95 (km/h)
